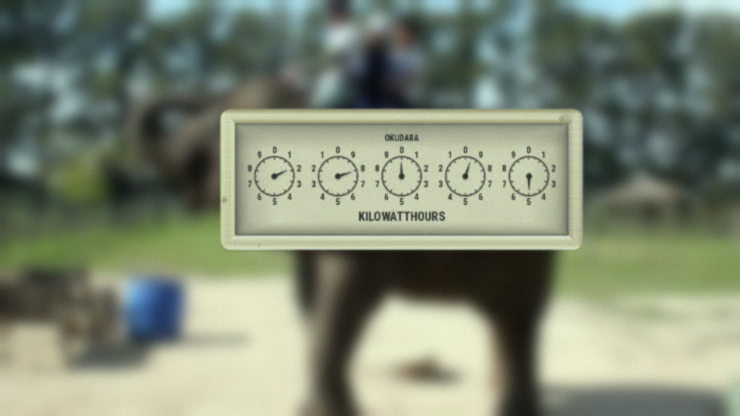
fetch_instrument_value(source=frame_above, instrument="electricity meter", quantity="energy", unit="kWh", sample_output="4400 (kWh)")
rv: 17995 (kWh)
